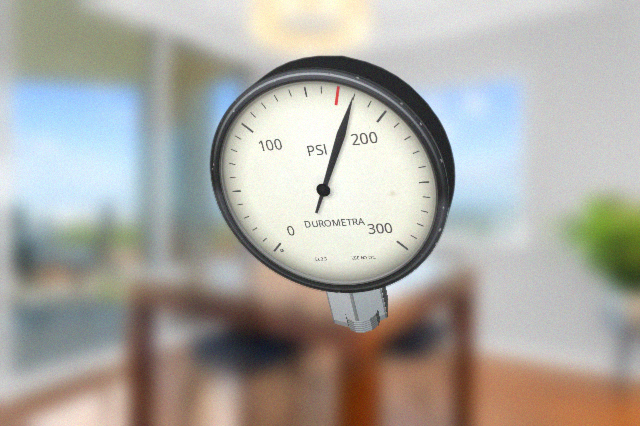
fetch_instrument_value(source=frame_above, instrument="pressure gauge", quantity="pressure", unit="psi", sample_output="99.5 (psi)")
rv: 180 (psi)
